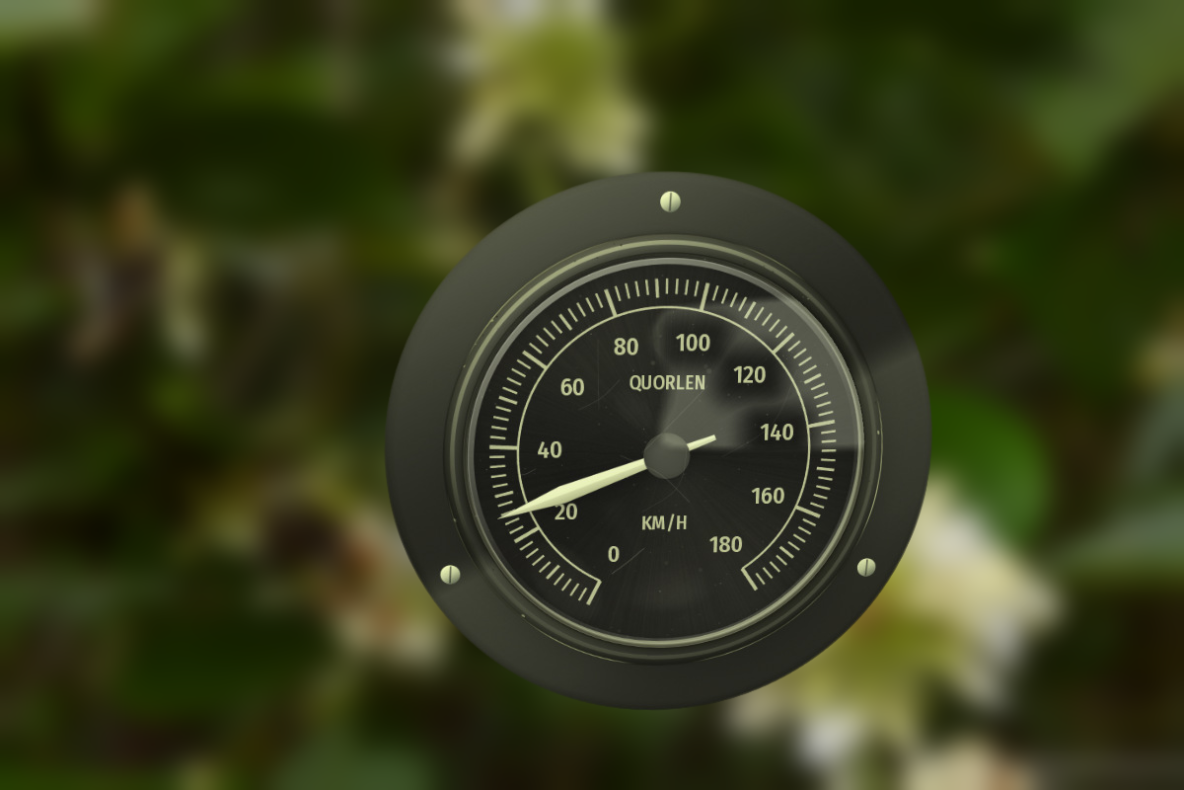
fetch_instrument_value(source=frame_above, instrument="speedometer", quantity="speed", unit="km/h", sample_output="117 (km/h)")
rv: 26 (km/h)
